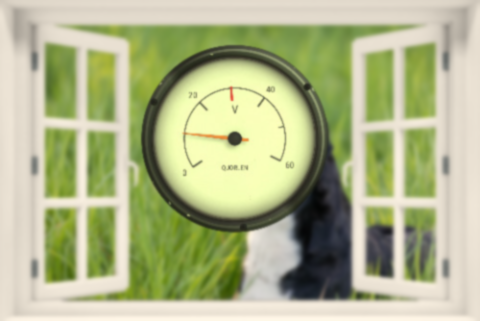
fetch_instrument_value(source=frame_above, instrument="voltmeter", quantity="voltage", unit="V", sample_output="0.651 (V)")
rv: 10 (V)
